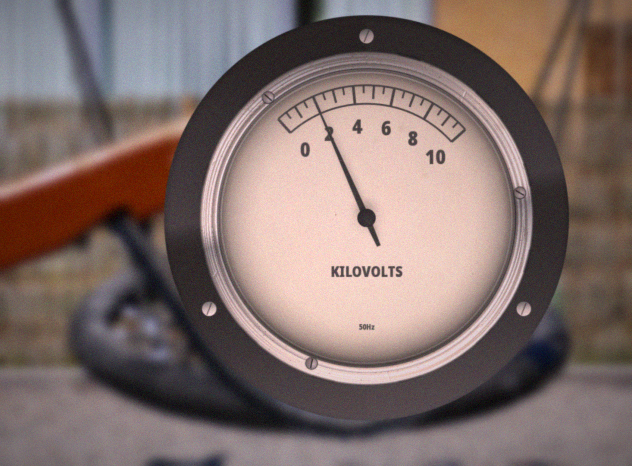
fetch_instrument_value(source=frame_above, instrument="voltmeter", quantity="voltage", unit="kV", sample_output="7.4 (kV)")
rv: 2 (kV)
